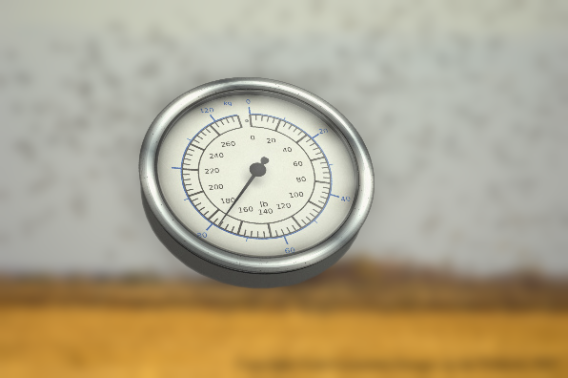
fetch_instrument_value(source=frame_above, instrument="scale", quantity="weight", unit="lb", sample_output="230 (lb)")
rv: 172 (lb)
